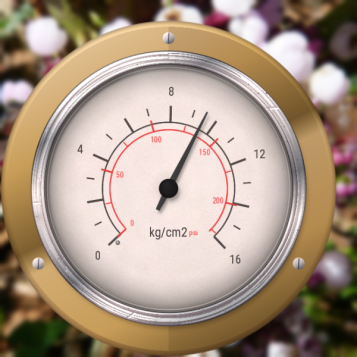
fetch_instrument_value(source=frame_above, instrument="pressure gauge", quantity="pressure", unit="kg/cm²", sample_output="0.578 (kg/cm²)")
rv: 9.5 (kg/cm²)
